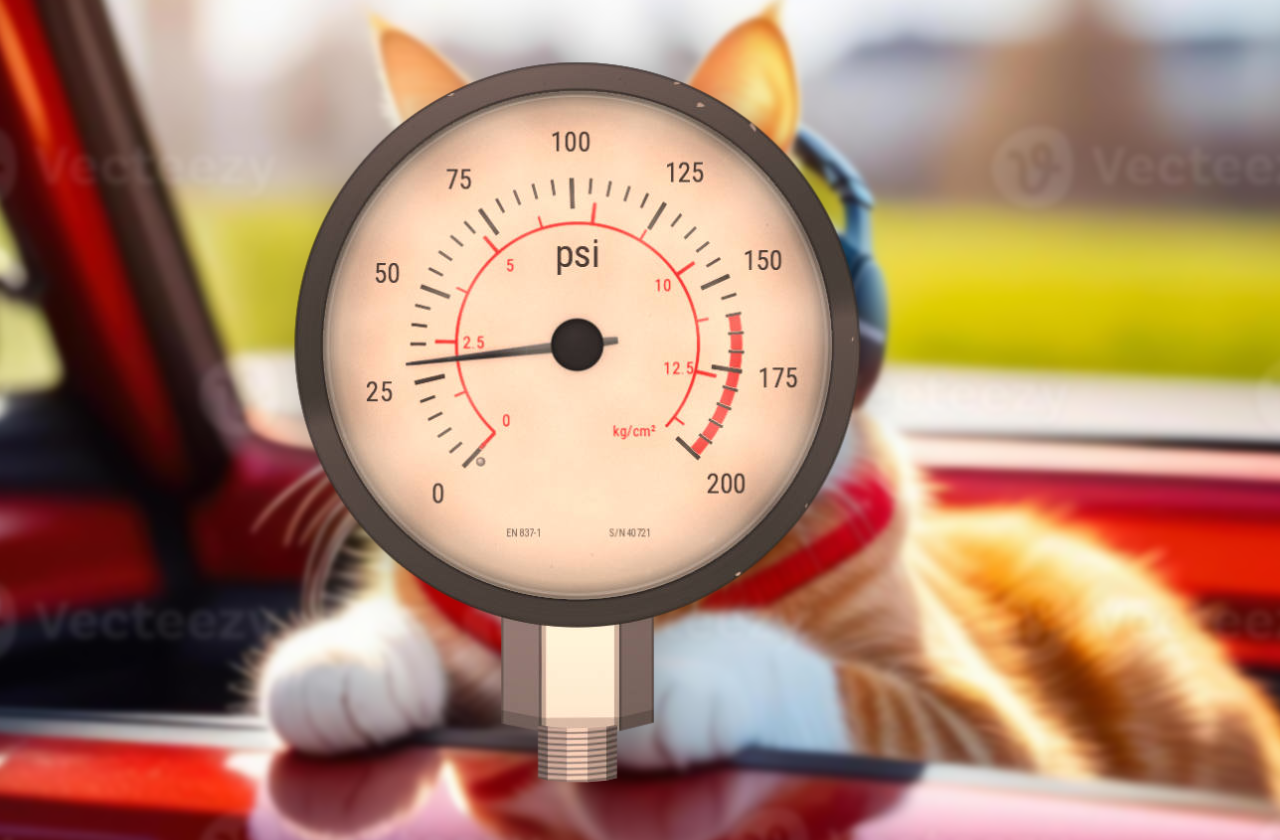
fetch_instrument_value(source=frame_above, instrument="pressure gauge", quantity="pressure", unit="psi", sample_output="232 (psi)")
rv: 30 (psi)
